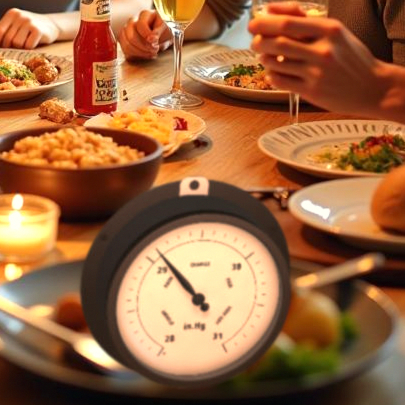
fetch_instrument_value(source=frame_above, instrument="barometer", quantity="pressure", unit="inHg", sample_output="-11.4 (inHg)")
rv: 29.1 (inHg)
